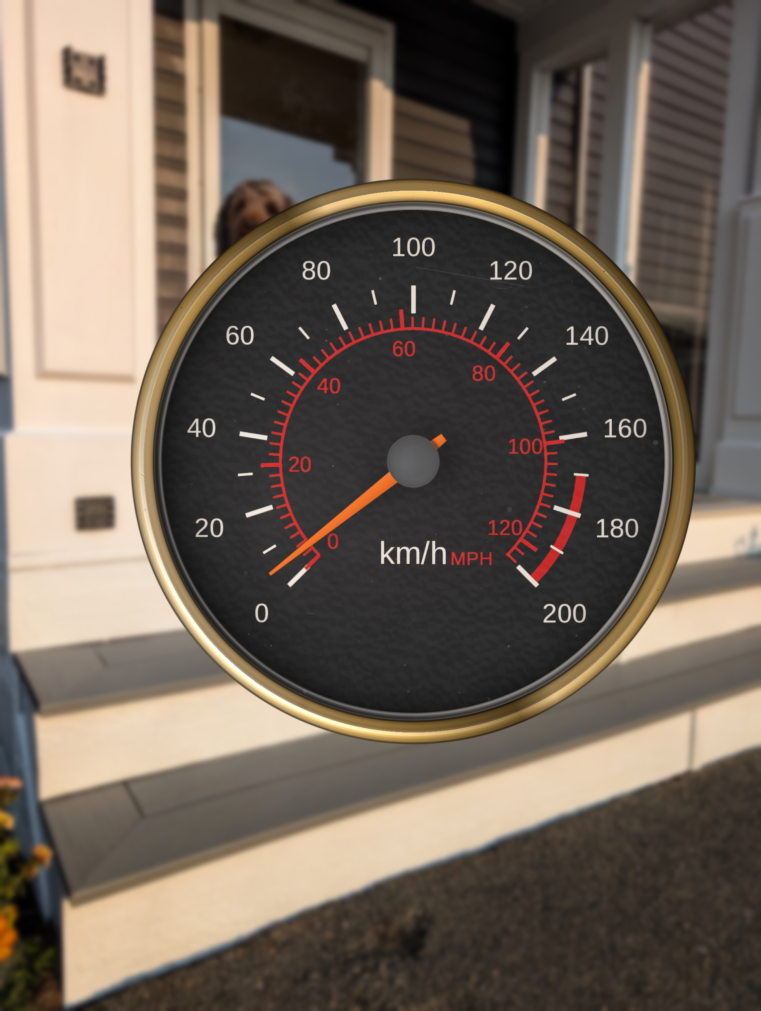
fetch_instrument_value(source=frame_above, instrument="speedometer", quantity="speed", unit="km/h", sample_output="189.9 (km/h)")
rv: 5 (km/h)
